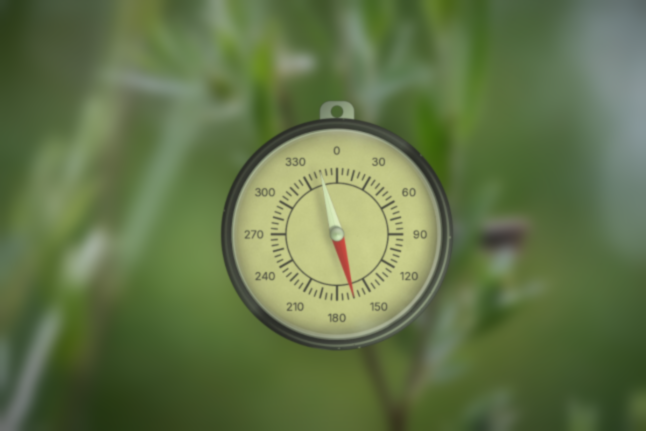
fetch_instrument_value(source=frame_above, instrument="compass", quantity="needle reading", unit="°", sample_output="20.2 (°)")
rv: 165 (°)
